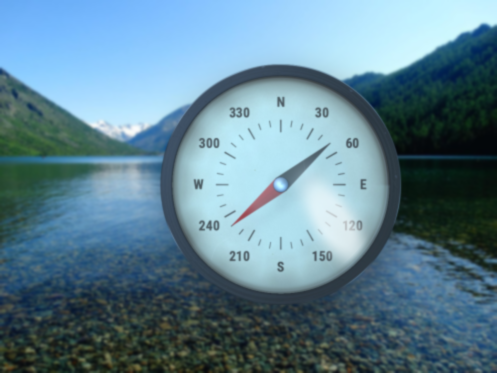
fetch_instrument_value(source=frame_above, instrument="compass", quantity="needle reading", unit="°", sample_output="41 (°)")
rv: 230 (°)
